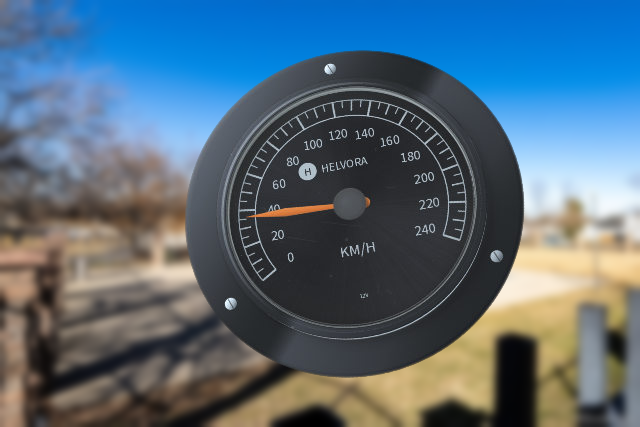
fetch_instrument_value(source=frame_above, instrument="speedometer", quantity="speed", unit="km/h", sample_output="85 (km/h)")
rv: 35 (km/h)
